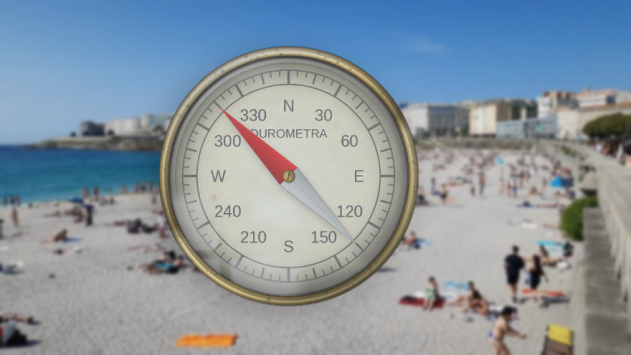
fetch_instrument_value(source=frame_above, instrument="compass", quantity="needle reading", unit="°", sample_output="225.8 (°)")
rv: 315 (°)
